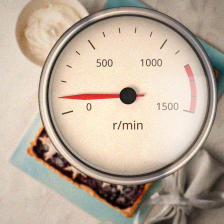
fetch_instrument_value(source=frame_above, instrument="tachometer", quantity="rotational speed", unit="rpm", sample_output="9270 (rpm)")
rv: 100 (rpm)
